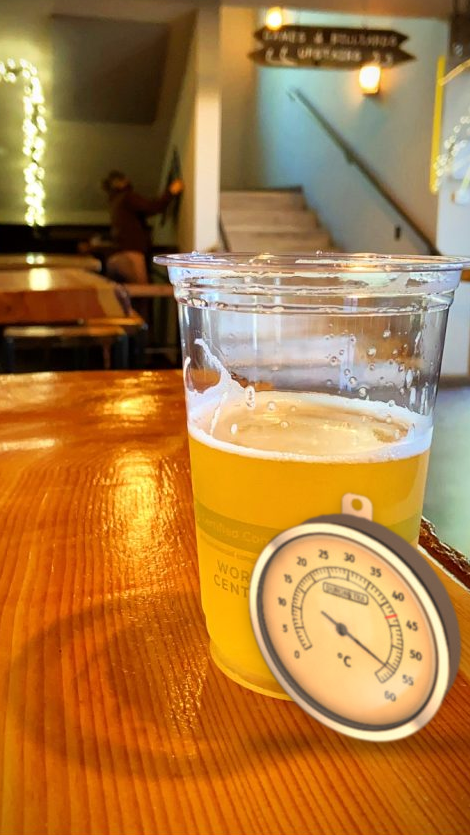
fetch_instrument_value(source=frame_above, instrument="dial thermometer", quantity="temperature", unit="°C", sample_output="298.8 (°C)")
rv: 55 (°C)
